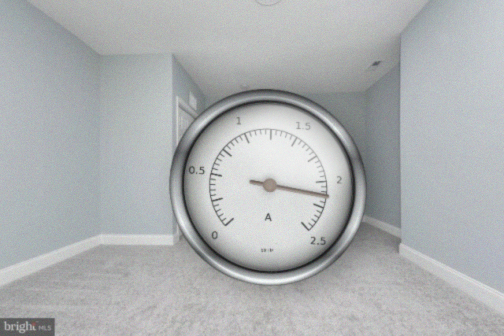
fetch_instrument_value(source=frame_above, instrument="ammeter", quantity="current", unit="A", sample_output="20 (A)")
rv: 2.15 (A)
